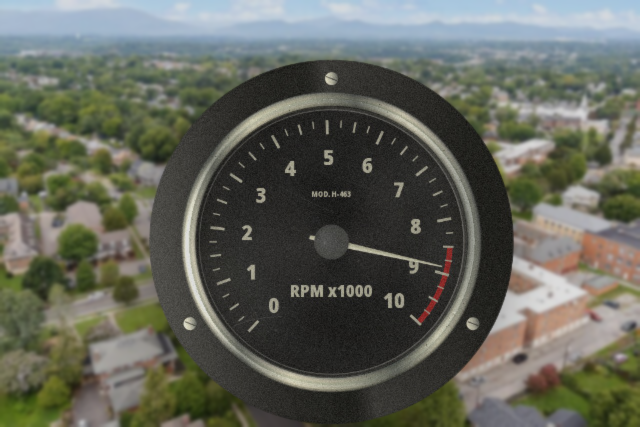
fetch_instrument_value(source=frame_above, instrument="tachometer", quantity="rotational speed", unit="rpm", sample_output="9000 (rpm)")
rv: 8875 (rpm)
